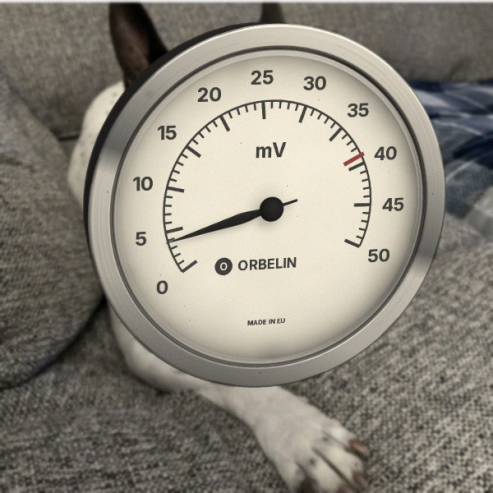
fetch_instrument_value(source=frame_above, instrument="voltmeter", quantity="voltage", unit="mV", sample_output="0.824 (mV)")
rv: 4 (mV)
